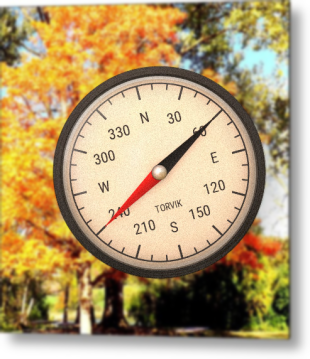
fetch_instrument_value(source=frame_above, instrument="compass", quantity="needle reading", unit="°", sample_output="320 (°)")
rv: 240 (°)
